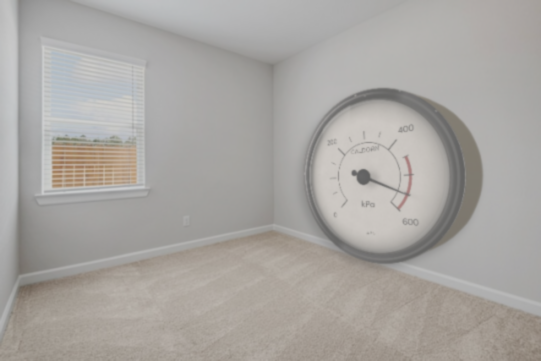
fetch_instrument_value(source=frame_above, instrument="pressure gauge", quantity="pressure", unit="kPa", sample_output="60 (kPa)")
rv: 550 (kPa)
